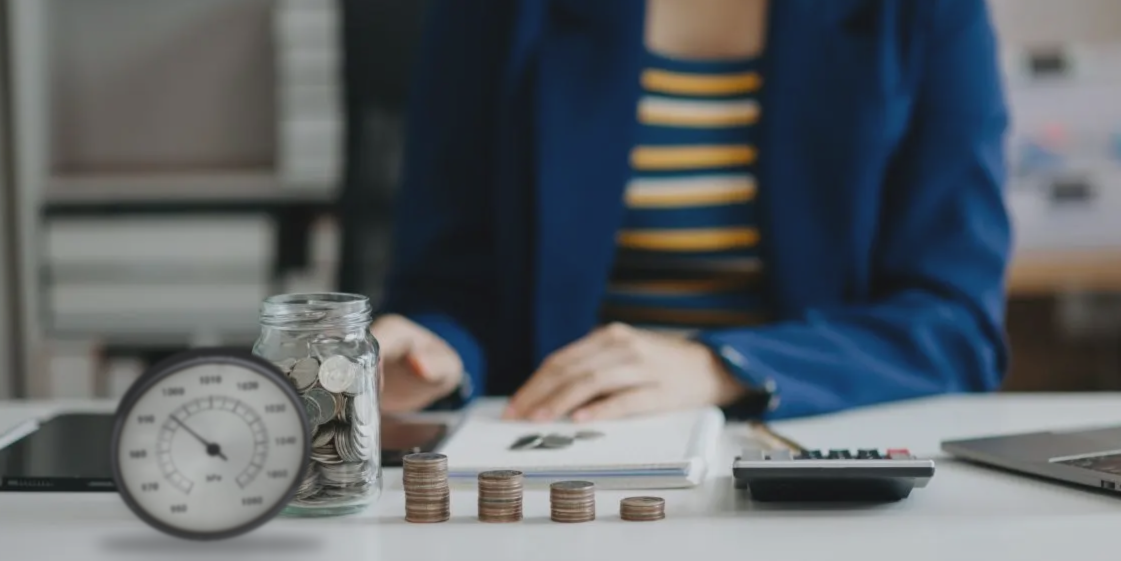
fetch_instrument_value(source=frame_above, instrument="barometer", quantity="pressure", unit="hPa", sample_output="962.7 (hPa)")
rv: 995 (hPa)
